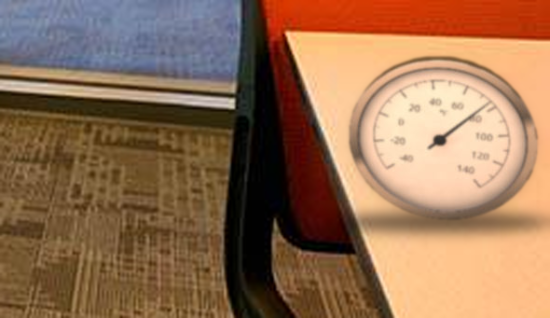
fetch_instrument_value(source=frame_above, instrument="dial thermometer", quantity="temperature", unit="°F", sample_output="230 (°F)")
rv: 75 (°F)
